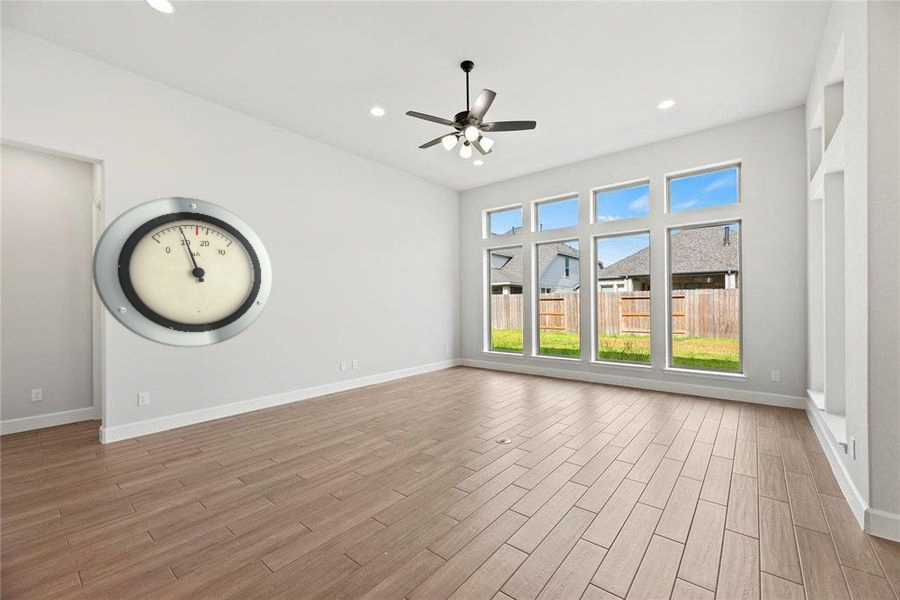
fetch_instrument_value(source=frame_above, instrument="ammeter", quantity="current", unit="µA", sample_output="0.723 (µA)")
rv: 10 (µA)
